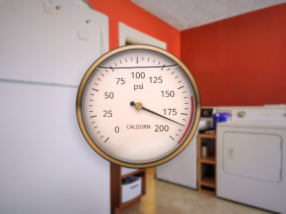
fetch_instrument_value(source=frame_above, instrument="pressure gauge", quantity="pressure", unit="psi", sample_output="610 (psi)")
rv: 185 (psi)
